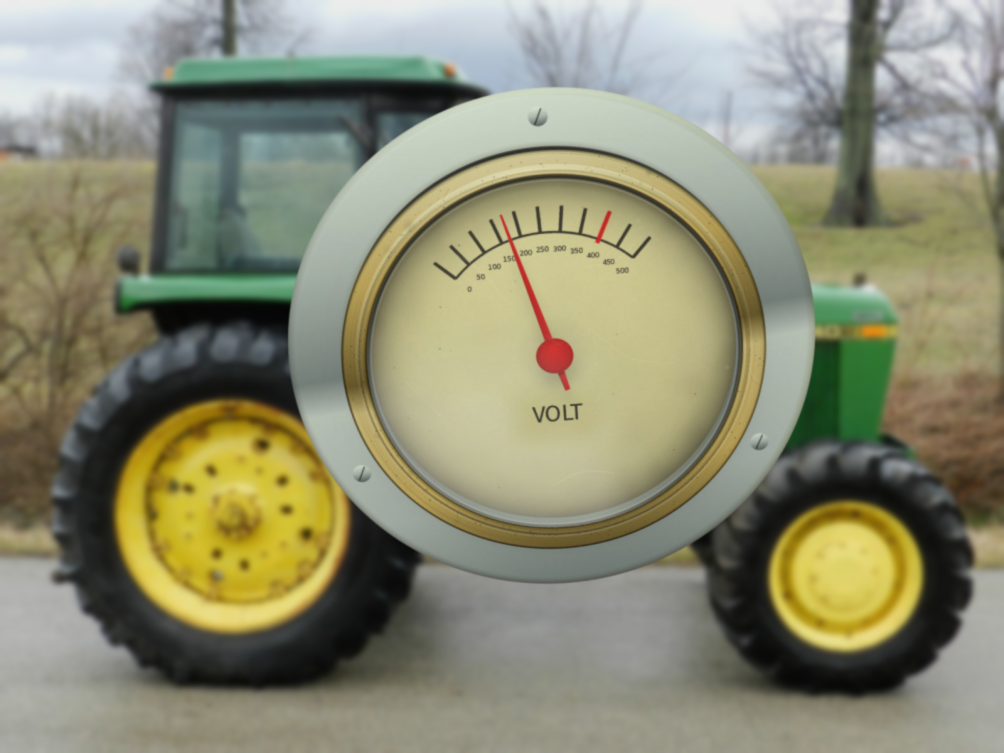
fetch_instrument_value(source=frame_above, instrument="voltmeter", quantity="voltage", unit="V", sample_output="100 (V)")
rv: 175 (V)
